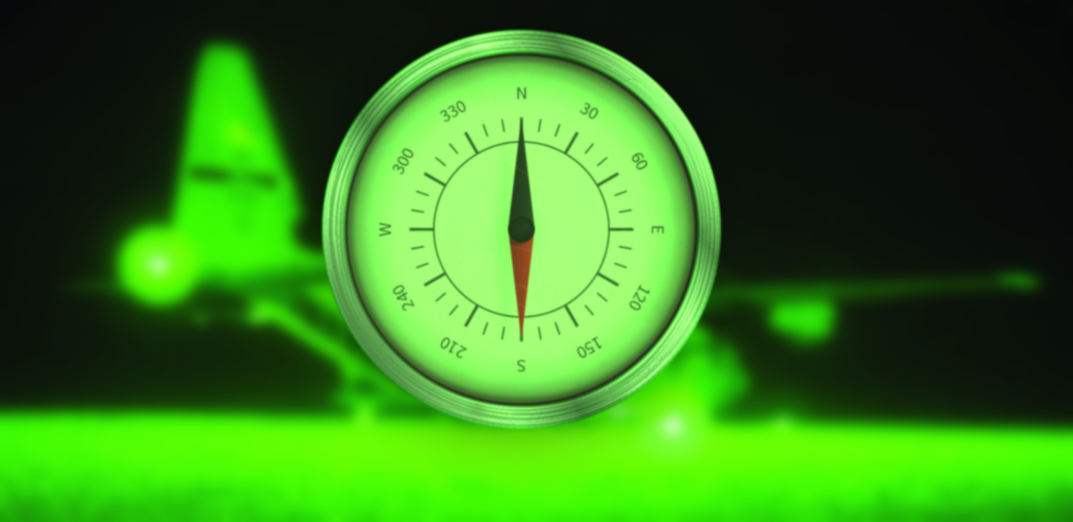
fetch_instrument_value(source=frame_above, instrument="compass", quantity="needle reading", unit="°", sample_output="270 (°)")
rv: 180 (°)
